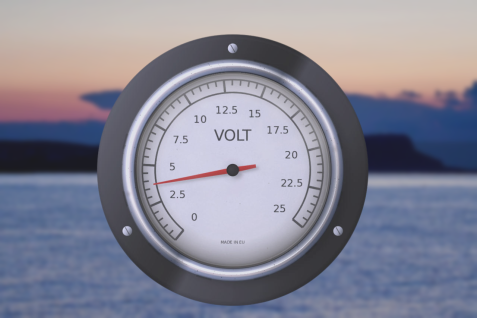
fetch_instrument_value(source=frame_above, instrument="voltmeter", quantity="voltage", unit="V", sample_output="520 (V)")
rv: 3.75 (V)
